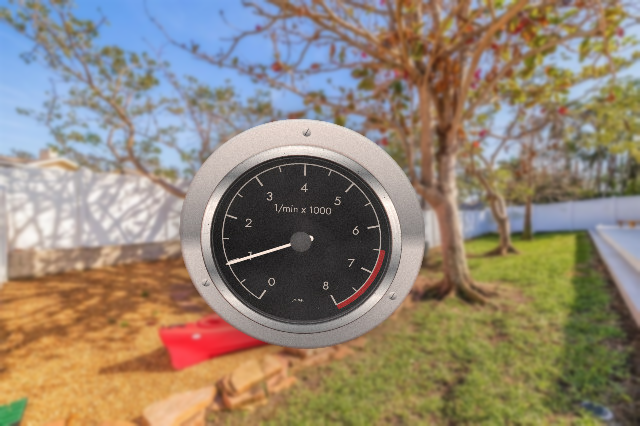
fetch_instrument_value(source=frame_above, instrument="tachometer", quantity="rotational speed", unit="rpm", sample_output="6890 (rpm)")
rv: 1000 (rpm)
